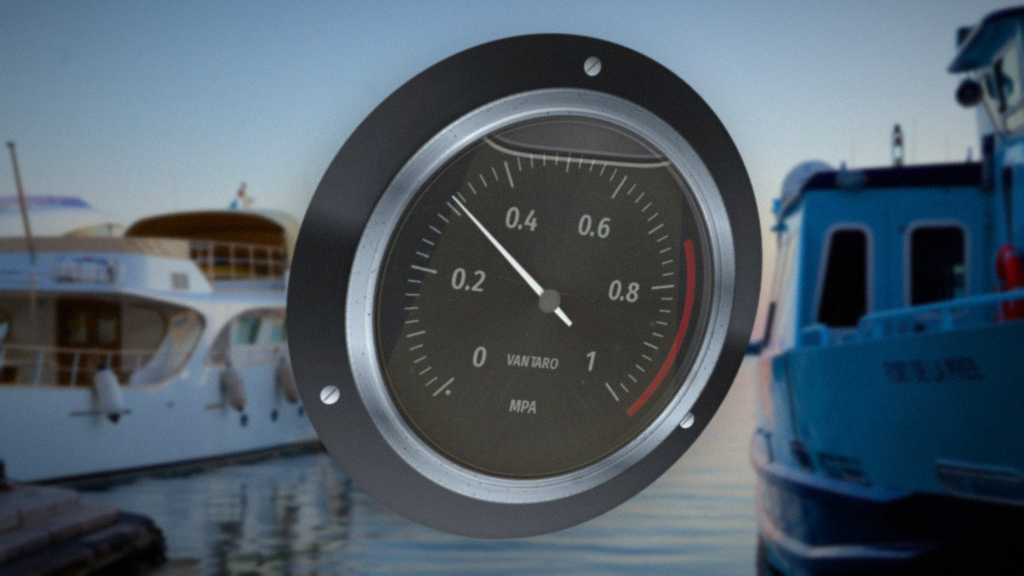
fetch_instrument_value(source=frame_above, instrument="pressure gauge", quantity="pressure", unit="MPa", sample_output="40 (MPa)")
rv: 0.31 (MPa)
